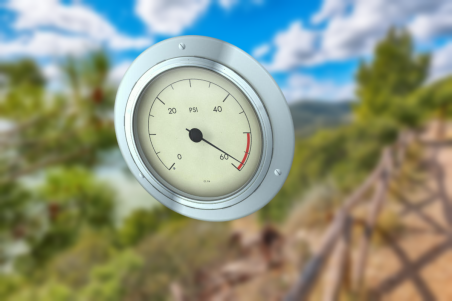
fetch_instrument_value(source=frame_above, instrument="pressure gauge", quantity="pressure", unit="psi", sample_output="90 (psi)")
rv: 57.5 (psi)
